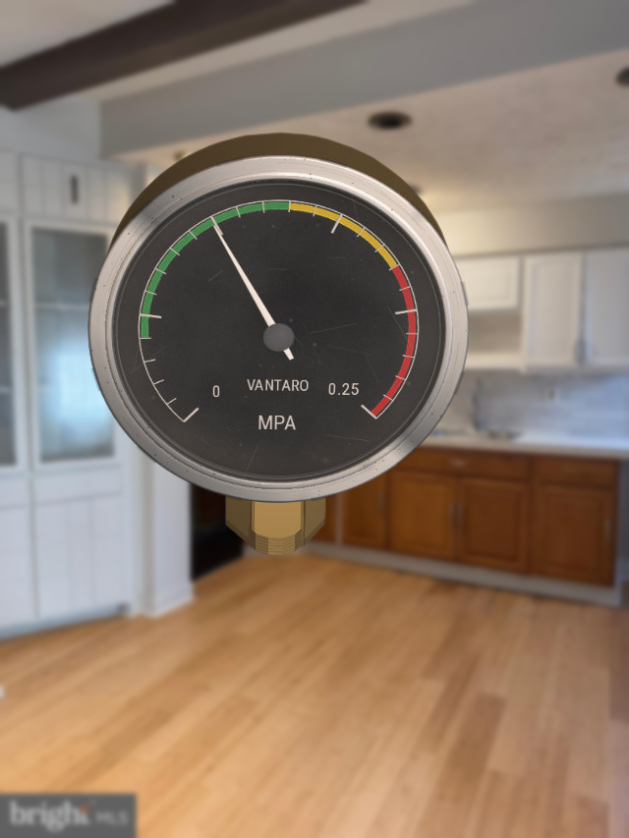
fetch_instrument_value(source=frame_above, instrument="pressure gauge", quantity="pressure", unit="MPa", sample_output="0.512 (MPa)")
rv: 0.1 (MPa)
